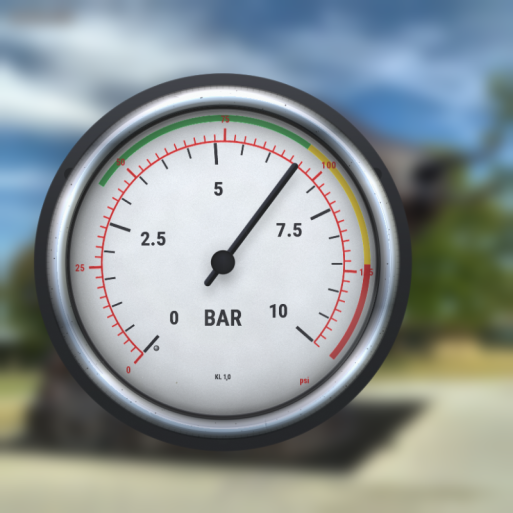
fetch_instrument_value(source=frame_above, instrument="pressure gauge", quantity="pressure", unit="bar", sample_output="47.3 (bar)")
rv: 6.5 (bar)
